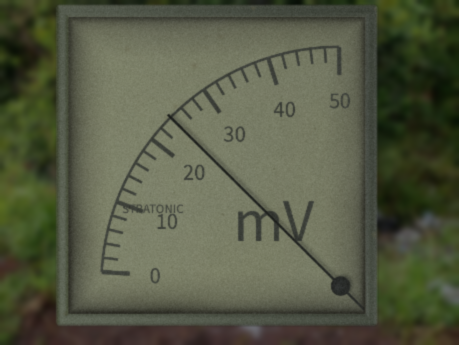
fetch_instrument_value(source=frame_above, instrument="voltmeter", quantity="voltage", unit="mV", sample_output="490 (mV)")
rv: 24 (mV)
